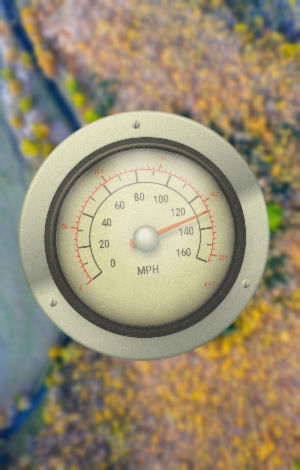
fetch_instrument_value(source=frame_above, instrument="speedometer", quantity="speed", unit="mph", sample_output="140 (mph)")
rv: 130 (mph)
